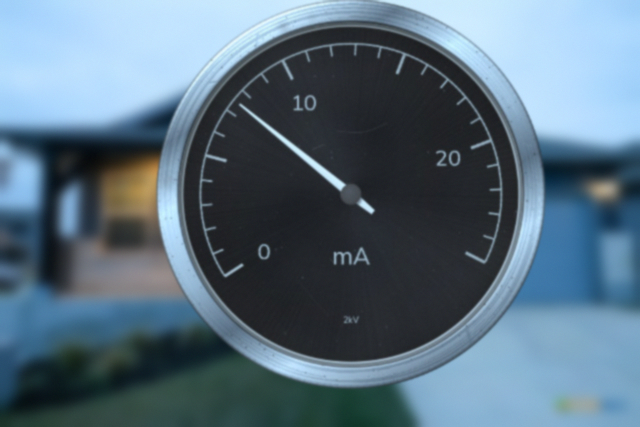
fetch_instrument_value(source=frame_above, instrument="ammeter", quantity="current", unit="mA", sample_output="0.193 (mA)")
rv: 7.5 (mA)
